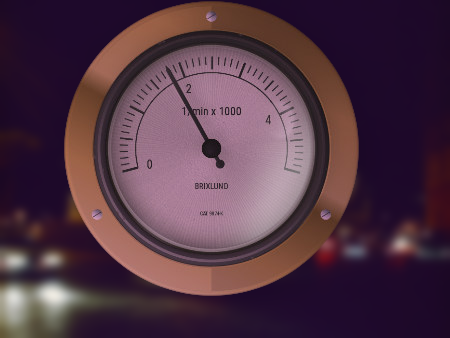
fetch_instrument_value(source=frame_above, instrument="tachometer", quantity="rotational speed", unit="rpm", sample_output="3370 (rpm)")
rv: 1800 (rpm)
